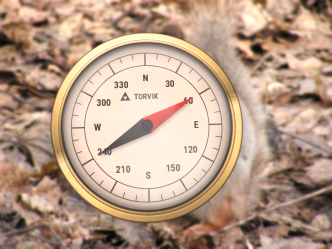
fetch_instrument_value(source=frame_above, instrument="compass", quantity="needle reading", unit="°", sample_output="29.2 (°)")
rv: 60 (°)
